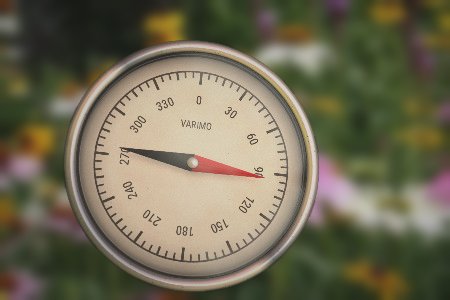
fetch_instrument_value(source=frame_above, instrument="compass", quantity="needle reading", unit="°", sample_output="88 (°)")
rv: 95 (°)
